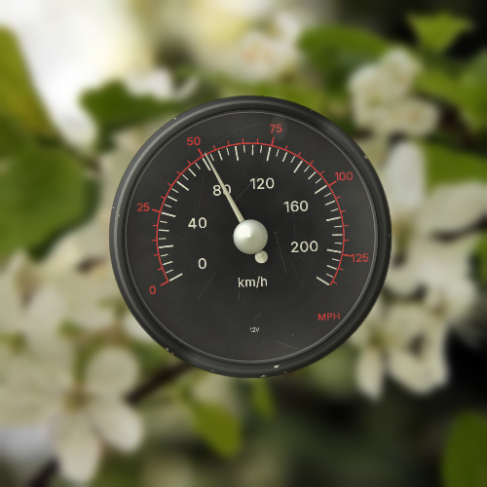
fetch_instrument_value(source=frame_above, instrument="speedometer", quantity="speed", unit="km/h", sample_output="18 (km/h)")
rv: 82.5 (km/h)
